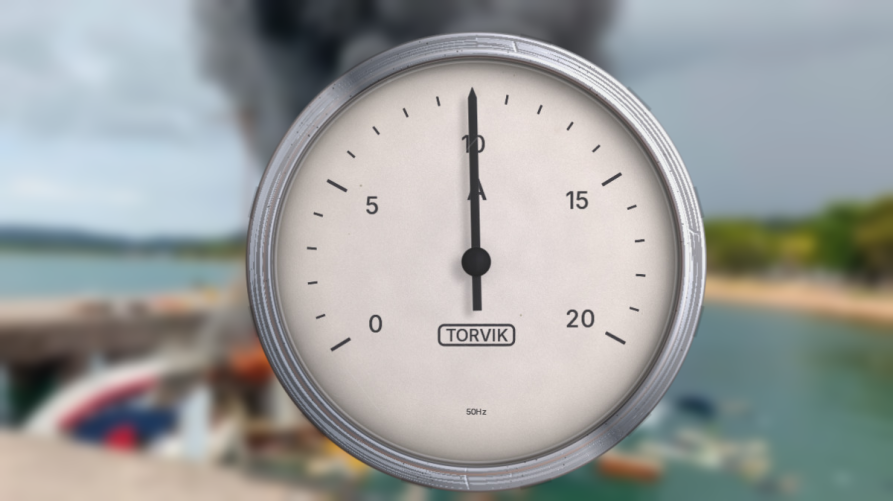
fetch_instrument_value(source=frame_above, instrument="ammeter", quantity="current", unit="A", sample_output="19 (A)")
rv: 10 (A)
